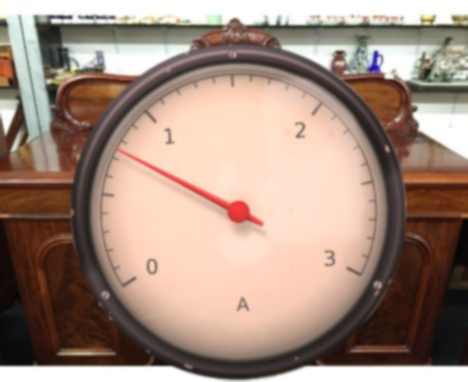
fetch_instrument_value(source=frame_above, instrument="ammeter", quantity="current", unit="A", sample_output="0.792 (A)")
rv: 0.75 (A)
